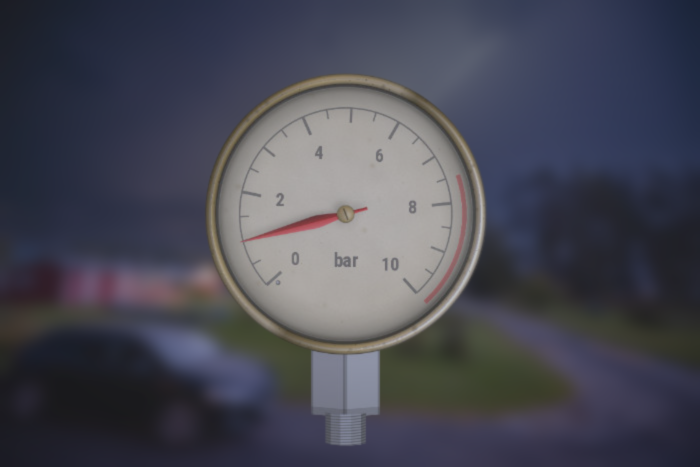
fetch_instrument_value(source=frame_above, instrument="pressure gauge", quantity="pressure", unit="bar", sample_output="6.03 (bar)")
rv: 1 (bar)
